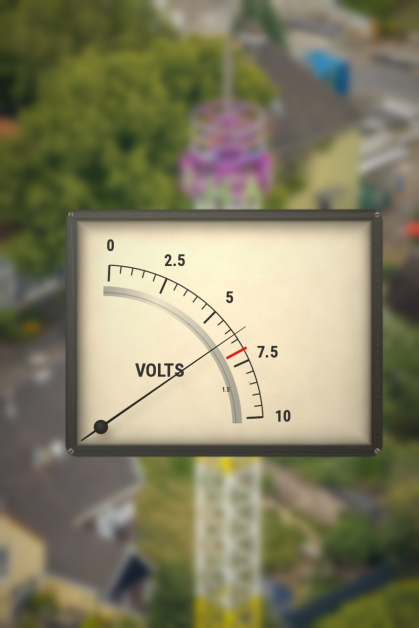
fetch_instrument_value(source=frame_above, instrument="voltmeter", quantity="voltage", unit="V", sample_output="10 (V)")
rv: 6.25 (V)
